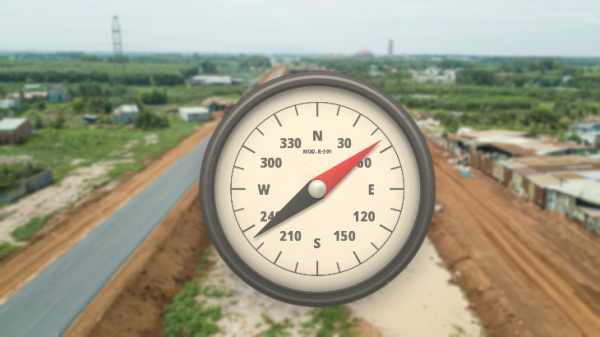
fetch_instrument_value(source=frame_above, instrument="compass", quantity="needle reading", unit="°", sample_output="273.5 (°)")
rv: 52.5 (°)
